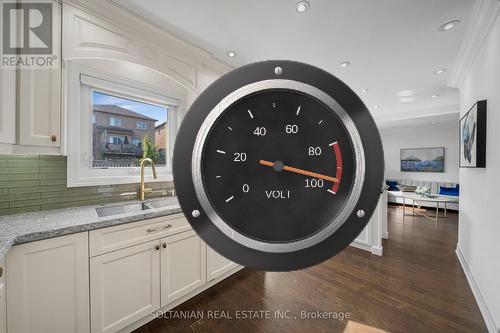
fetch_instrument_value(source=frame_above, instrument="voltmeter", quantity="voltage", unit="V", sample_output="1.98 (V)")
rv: 95 (V)
